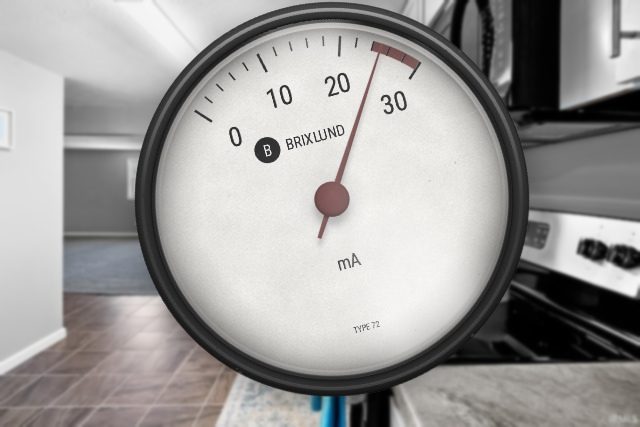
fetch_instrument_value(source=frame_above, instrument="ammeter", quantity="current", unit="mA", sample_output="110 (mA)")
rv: 25 (mA)
